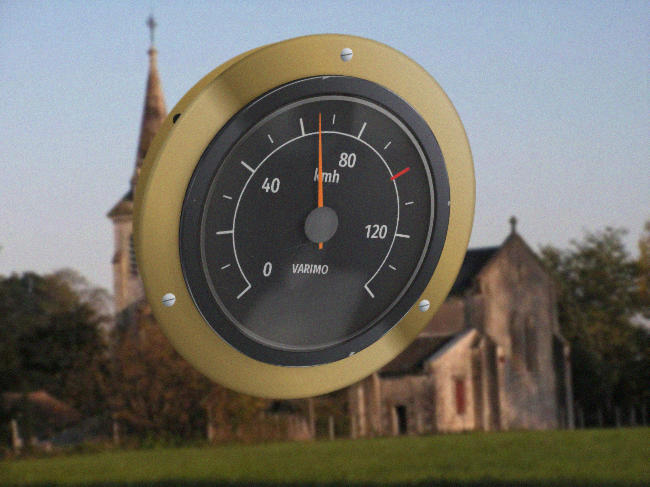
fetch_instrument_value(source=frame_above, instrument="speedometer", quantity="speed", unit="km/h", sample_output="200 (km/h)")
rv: 65 (km/h)
